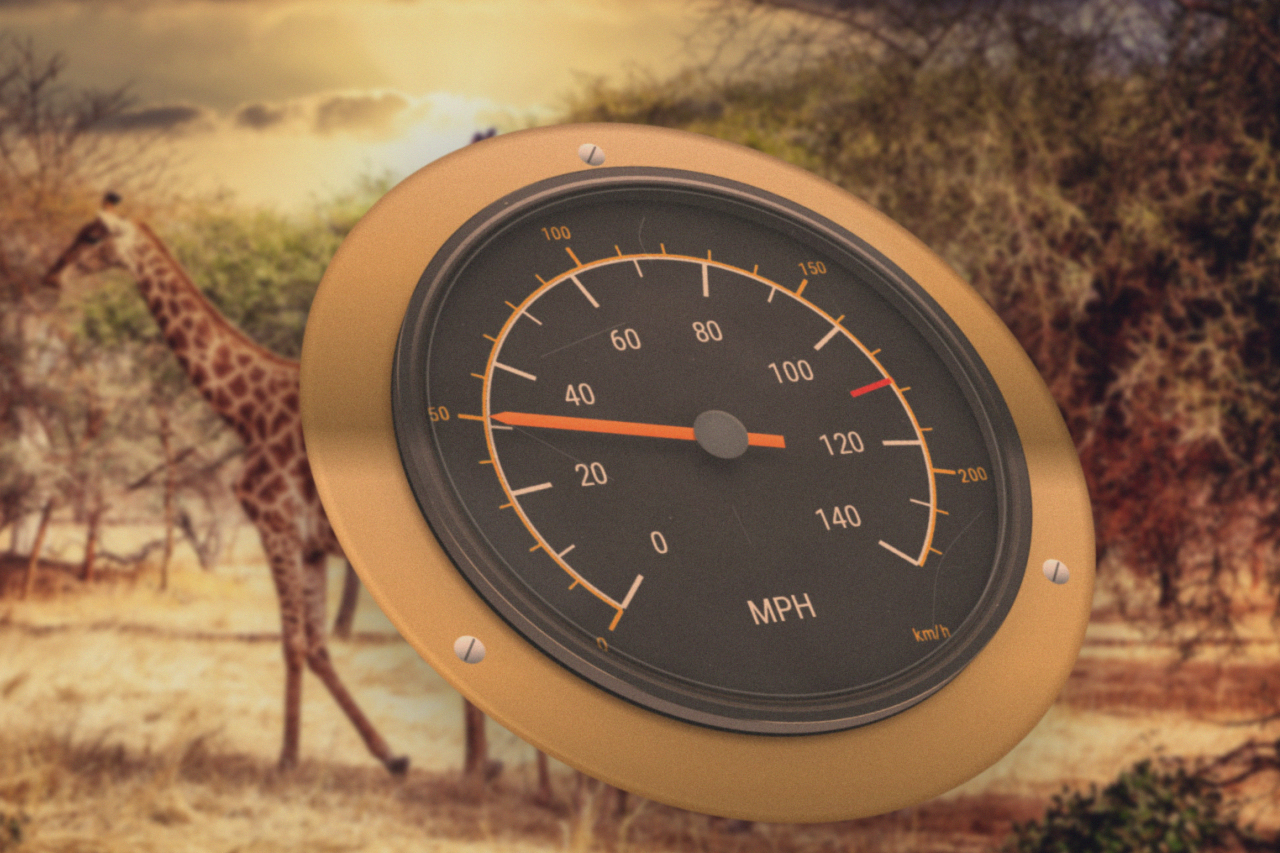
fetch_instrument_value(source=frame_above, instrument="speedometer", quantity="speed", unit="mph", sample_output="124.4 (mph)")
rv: 30 (mph)
